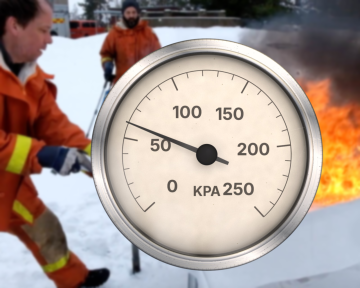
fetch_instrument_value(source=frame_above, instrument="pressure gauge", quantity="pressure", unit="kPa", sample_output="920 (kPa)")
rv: 60 (kPa)
